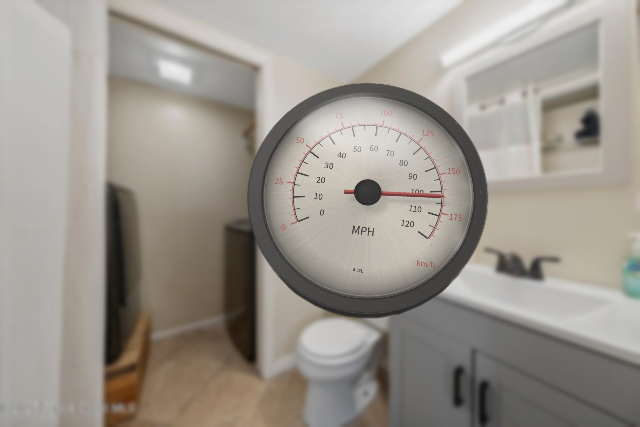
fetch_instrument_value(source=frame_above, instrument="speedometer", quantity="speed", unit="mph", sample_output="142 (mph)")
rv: 102.5 (mph)
